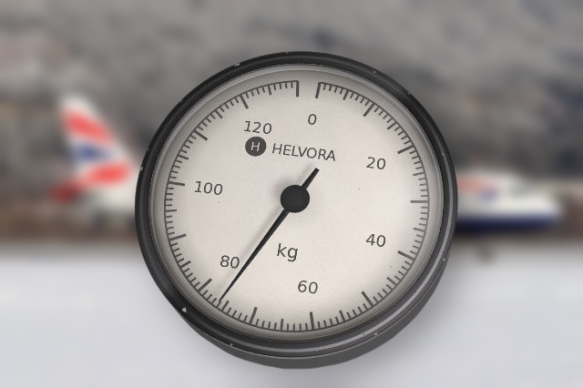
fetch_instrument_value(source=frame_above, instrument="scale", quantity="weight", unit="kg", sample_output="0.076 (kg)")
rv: 76 (kg)
